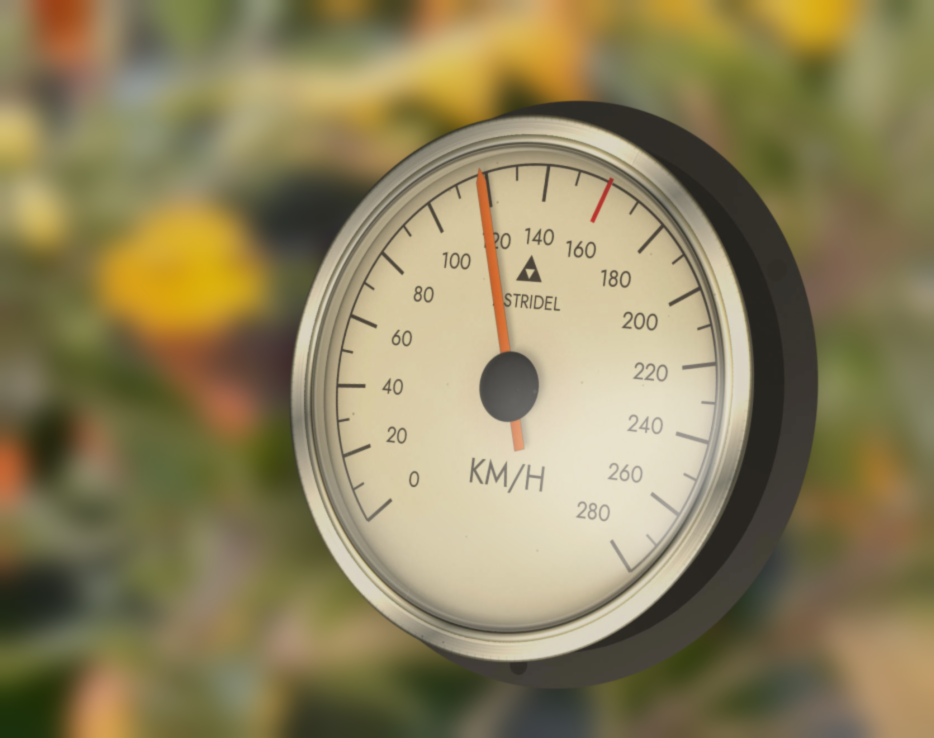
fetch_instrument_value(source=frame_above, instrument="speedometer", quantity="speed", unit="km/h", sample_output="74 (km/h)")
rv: 120 (km/h)
